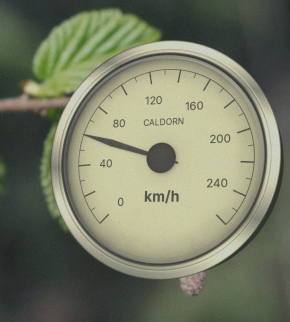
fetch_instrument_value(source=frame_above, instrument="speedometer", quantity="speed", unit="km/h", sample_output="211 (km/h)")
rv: 60 (km/h)
